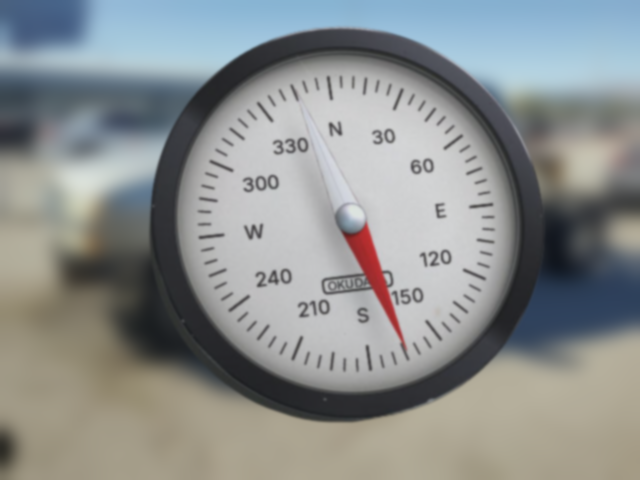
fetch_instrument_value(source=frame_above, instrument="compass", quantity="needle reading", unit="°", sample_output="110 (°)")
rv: 165 (°)
